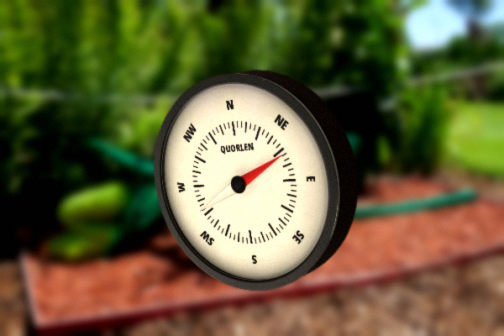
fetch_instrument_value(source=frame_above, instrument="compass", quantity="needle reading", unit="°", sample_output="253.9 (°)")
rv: 65 (°)
